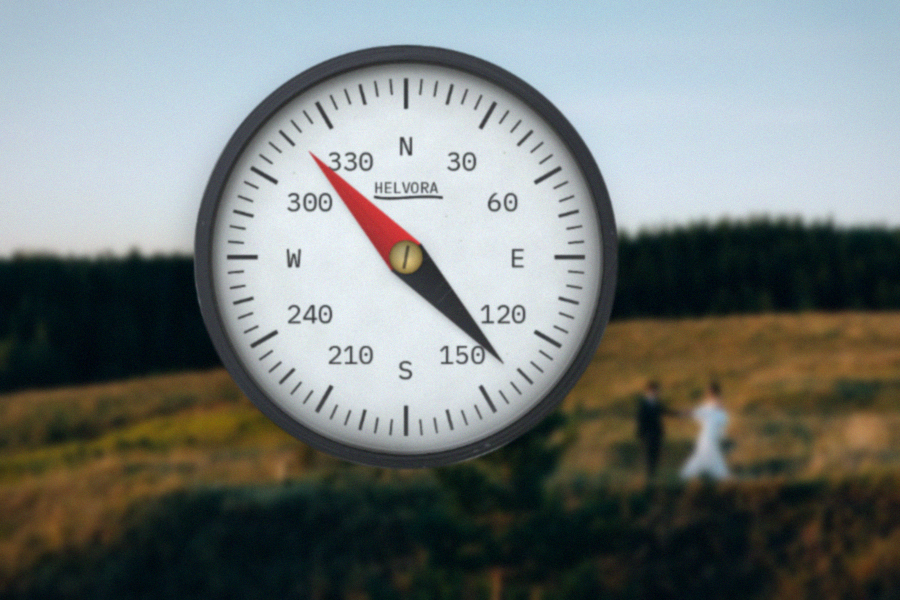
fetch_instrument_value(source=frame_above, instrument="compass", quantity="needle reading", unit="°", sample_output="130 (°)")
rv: 317.5 (°)
